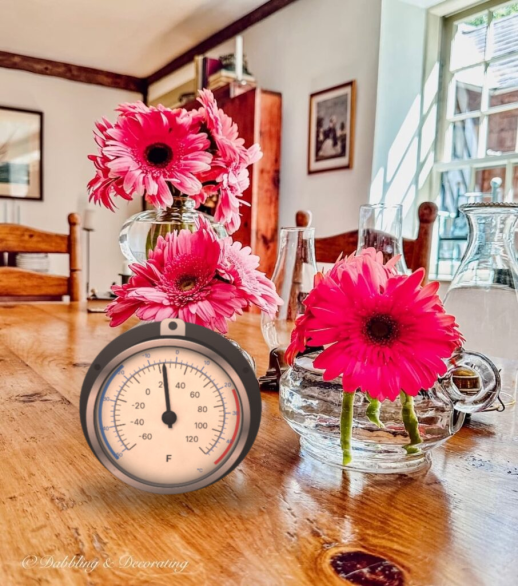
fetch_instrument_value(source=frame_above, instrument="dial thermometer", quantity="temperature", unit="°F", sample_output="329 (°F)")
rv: 24 (°F)
